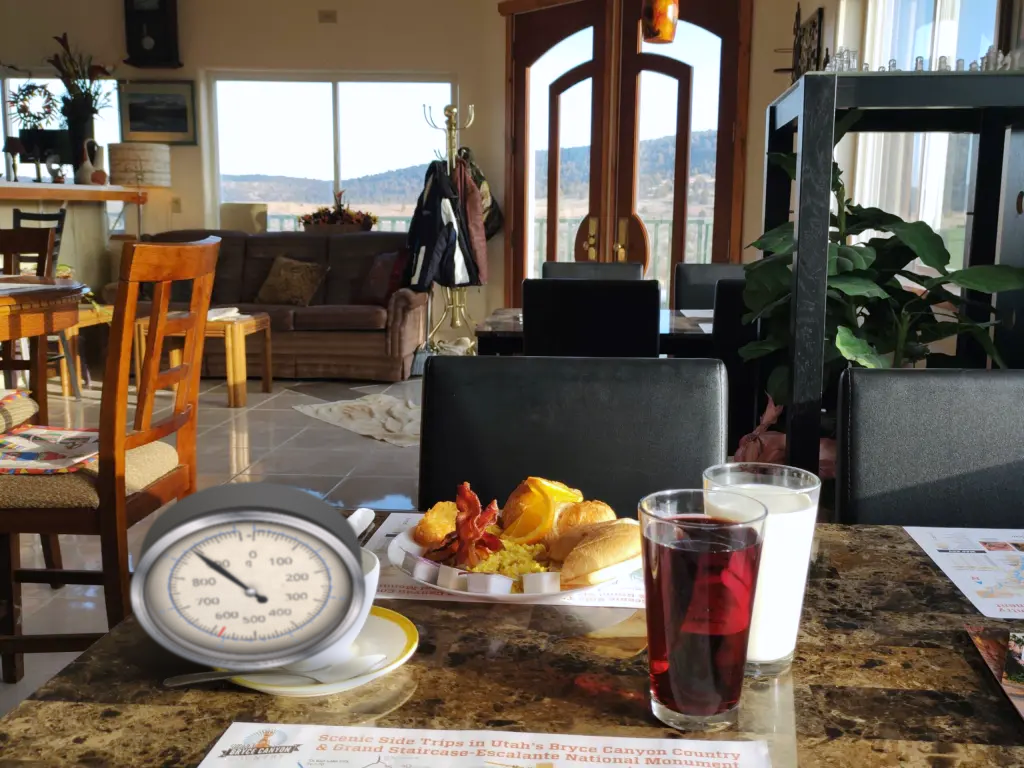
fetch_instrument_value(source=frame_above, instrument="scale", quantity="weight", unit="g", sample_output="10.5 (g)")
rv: 900 (g)
